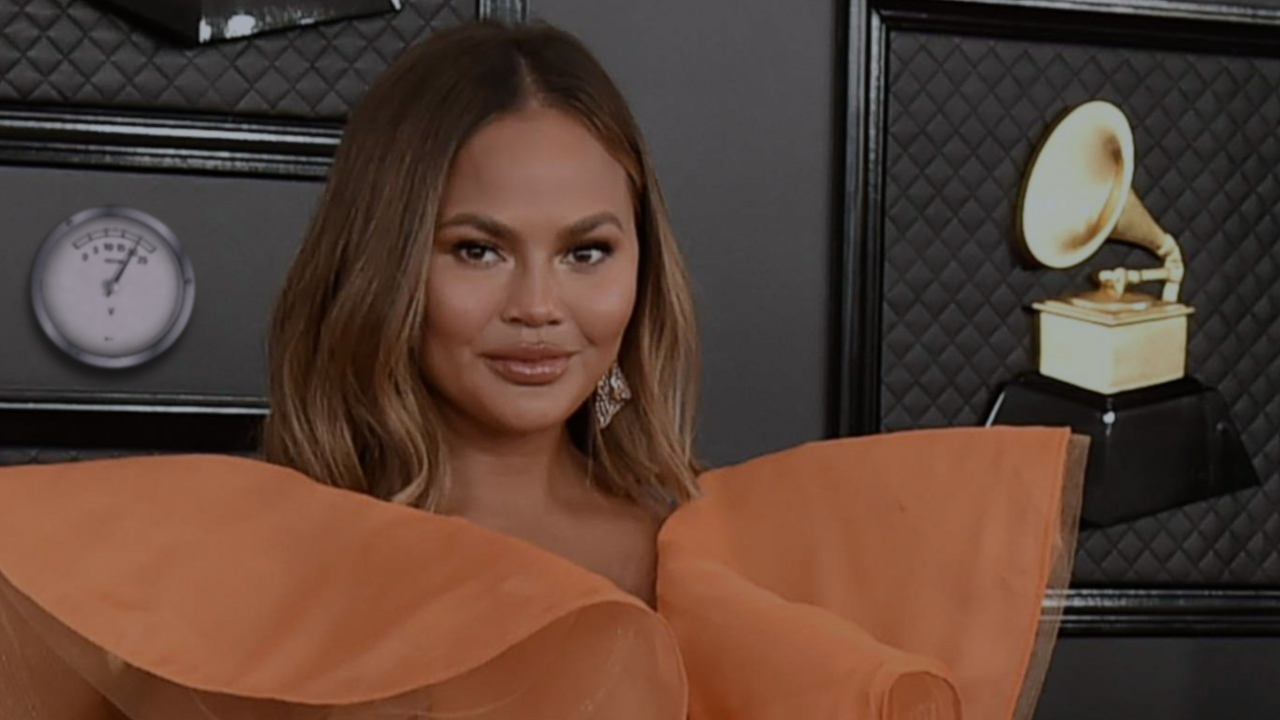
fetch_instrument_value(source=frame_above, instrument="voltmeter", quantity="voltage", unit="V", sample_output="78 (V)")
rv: 20 (V)
